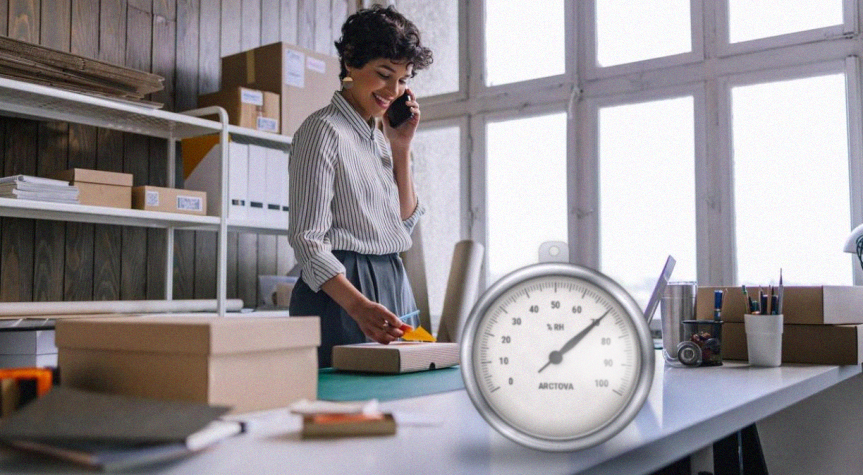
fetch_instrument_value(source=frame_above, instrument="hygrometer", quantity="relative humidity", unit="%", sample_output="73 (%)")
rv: 70 (%)
